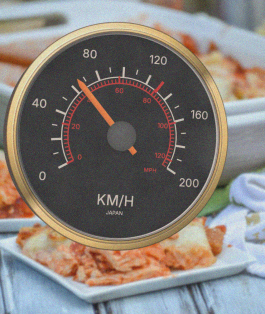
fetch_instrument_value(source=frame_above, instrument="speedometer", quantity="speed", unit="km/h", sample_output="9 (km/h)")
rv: 65 (km/h)
